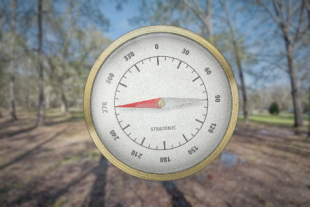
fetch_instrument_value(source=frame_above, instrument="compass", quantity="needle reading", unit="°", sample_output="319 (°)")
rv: 270 (°)
